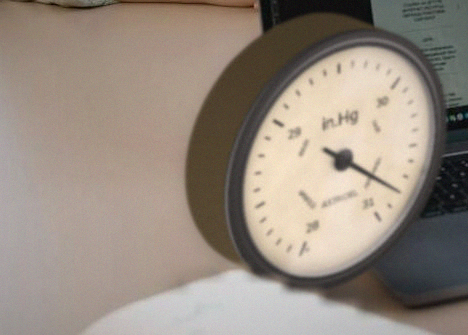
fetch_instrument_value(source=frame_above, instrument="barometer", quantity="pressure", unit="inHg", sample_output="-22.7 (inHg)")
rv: 30.8 (inHg)
